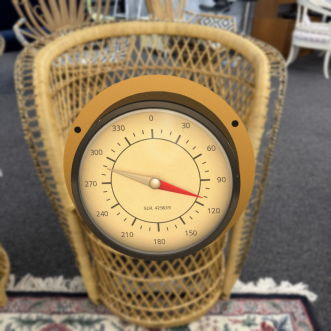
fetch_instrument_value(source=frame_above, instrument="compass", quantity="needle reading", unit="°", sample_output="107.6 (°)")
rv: 110 (°)
